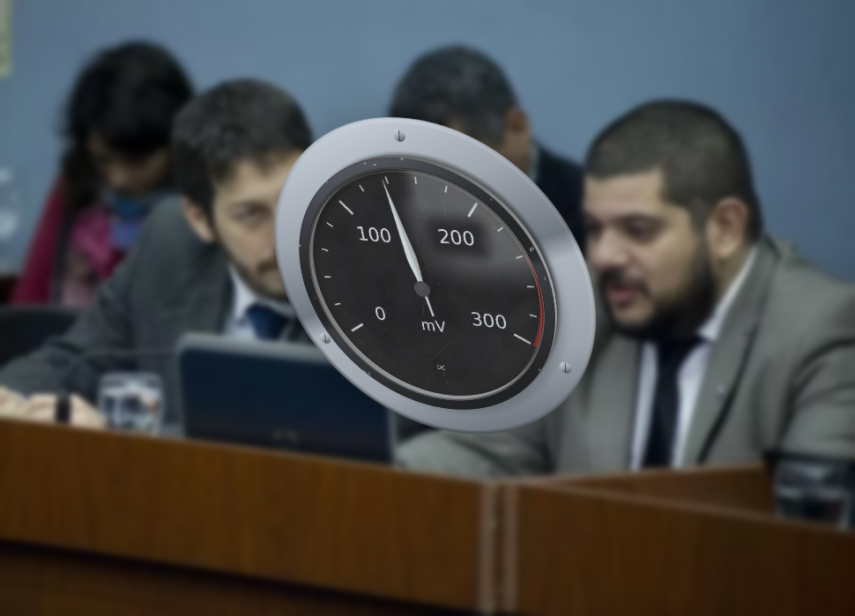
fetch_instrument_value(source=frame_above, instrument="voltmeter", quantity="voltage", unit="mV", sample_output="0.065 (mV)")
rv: 140 (mV)
